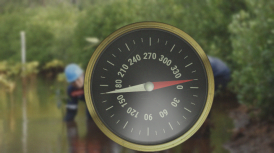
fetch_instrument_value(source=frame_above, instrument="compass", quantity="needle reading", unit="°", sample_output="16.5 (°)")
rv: 350 (°)
